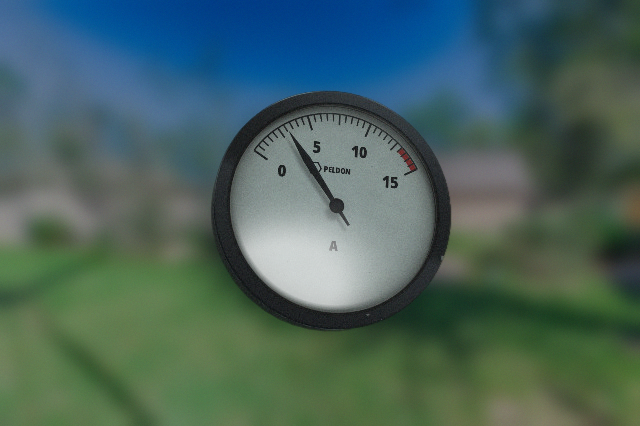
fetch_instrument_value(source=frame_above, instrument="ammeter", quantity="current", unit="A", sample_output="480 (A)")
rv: 3 (A)
